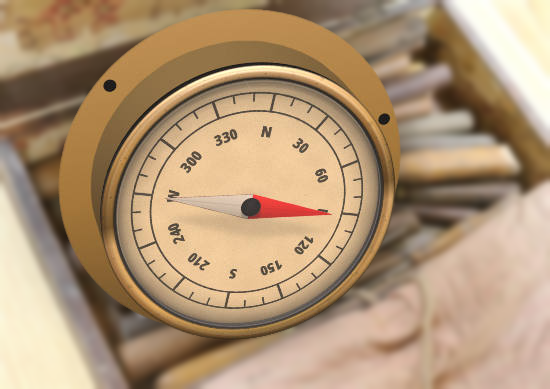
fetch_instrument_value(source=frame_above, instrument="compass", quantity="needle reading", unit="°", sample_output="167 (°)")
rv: 90 (°)
